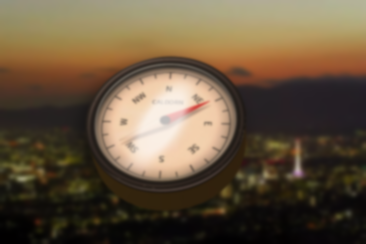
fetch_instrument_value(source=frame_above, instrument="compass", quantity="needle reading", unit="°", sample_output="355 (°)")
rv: 60 (°)
